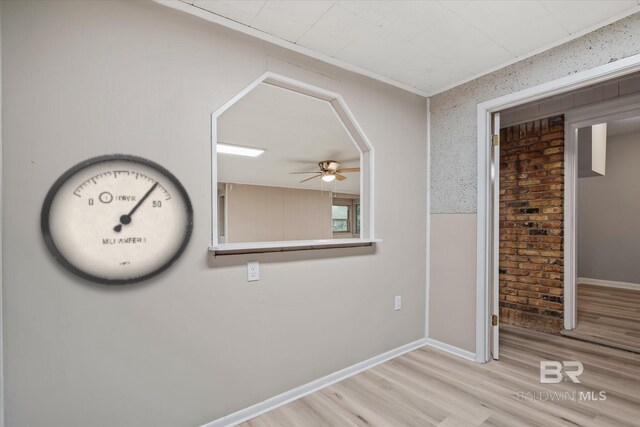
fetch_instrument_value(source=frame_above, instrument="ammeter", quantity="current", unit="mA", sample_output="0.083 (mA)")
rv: 40 (mA)
